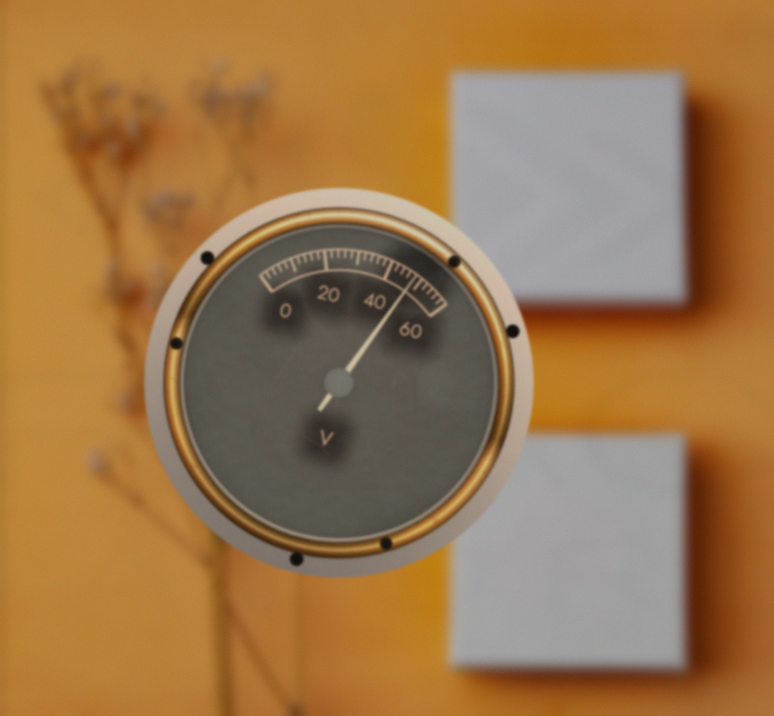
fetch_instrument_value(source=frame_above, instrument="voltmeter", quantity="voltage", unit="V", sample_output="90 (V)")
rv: 48 (V)
